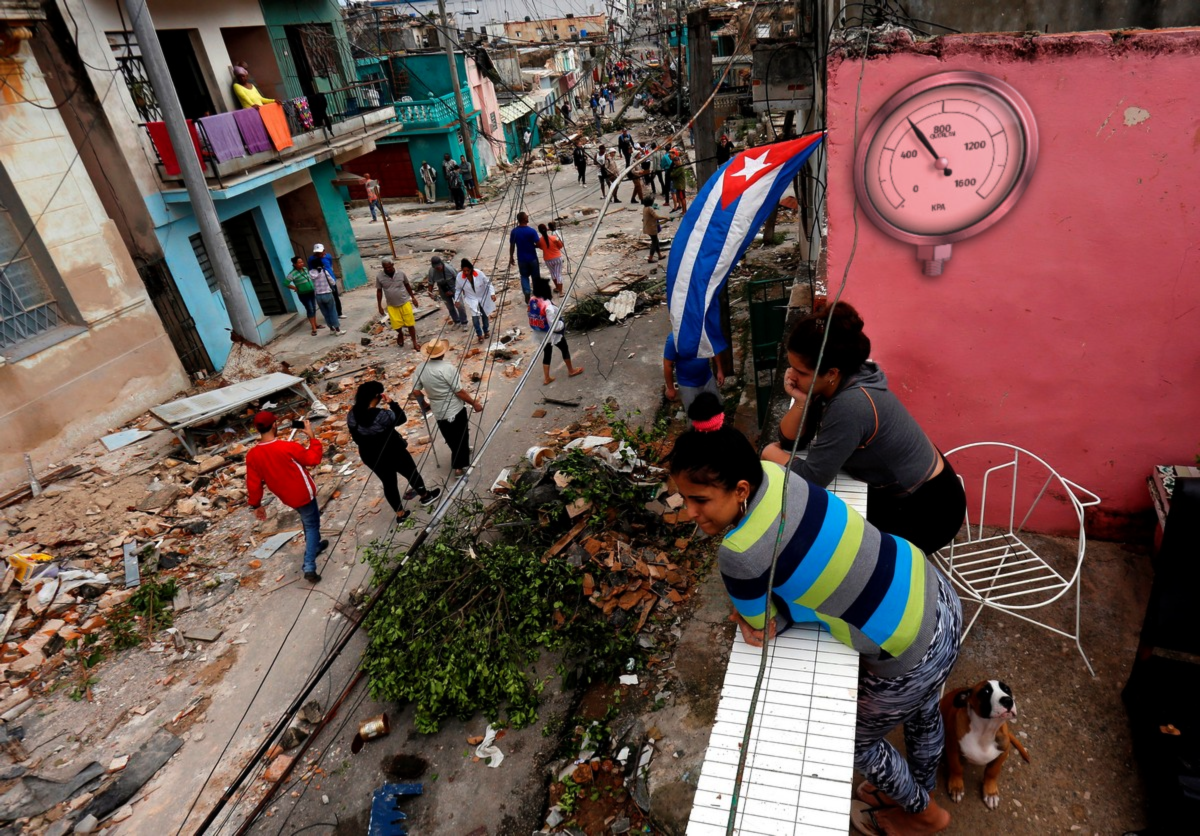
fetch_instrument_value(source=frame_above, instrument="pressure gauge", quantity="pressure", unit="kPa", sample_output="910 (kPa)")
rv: 600 (kPa)
